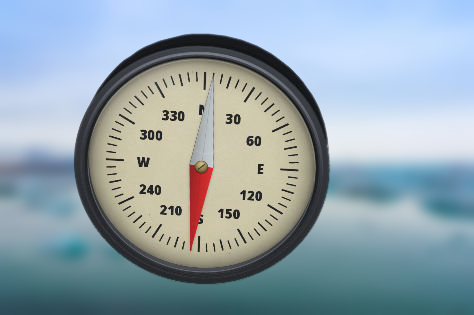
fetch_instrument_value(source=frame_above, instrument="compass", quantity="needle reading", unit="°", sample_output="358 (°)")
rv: 185 (°)
